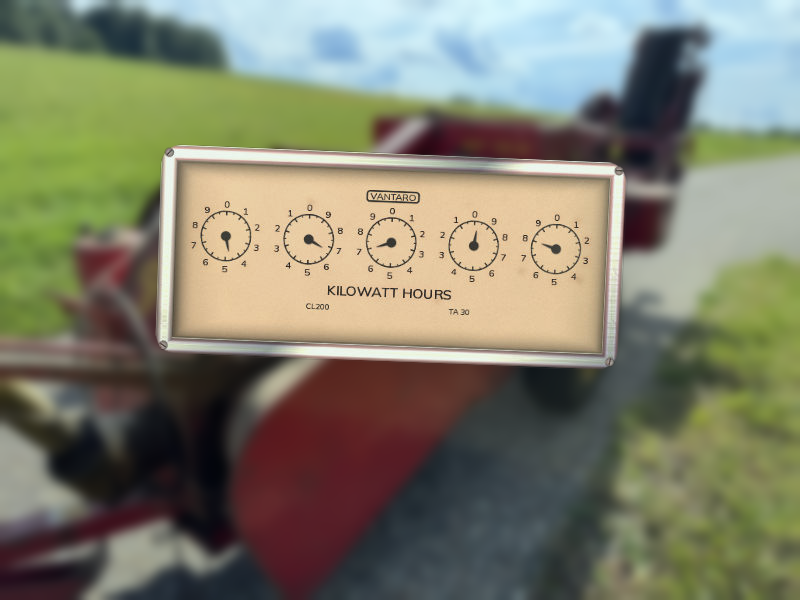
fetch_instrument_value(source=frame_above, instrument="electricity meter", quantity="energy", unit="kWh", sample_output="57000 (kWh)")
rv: 46698 (kWh)
